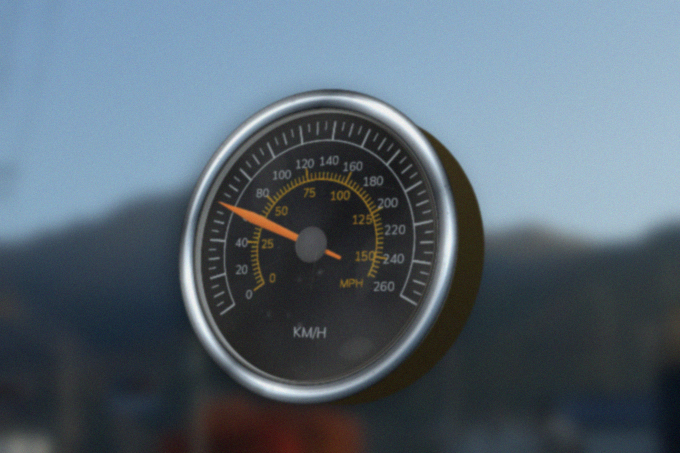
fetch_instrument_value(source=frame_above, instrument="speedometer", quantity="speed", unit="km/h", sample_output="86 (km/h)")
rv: 60 (km/h)
